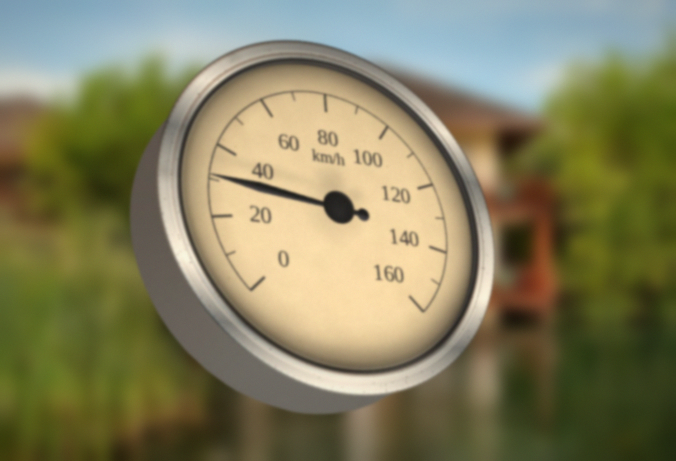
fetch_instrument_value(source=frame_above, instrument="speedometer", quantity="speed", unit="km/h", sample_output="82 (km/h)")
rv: 30 (km/h)
